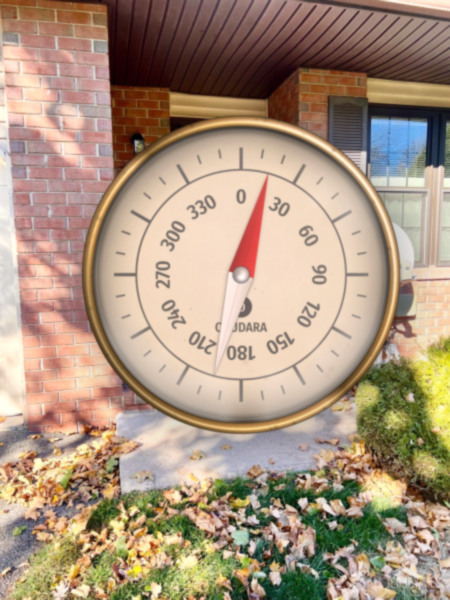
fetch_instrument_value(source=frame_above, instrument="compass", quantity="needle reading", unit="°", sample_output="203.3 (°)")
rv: 15 (°)
